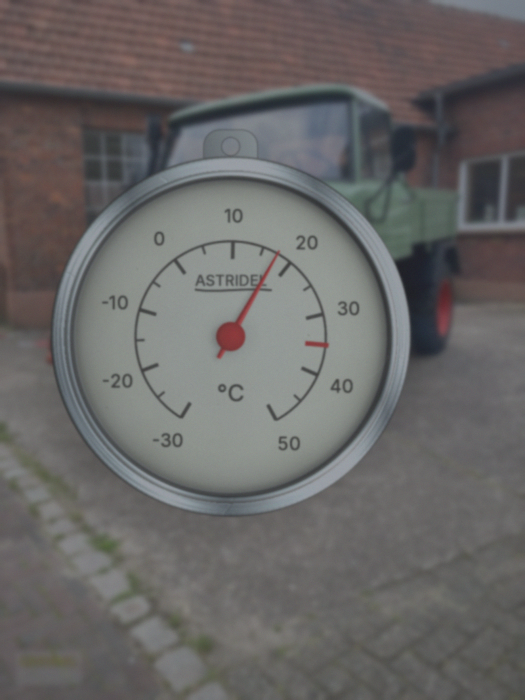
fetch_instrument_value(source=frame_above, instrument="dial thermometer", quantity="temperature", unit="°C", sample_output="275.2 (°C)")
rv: 17.5 (°C)
